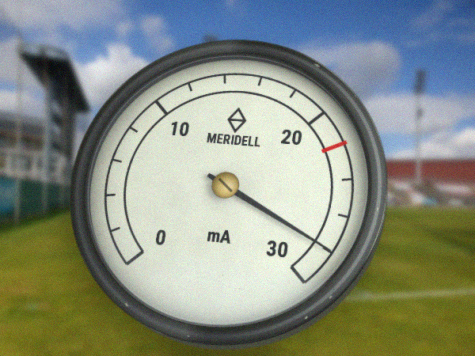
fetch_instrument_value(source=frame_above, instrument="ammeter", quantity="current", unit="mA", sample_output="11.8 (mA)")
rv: 28 (mA)
